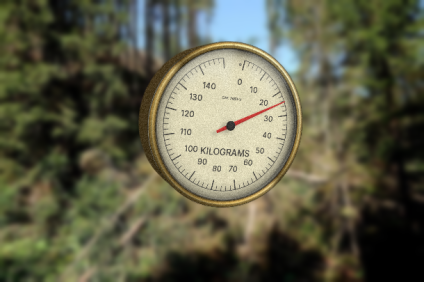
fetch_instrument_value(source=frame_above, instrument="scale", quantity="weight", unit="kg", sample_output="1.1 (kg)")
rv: 24 (kg)
